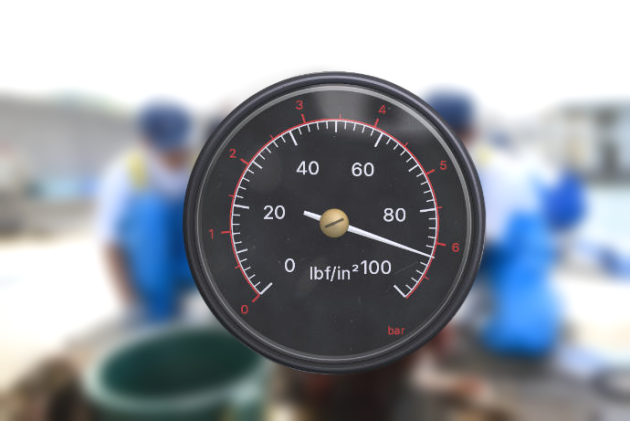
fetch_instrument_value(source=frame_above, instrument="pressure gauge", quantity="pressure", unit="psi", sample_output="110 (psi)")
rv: 90 (psi)
